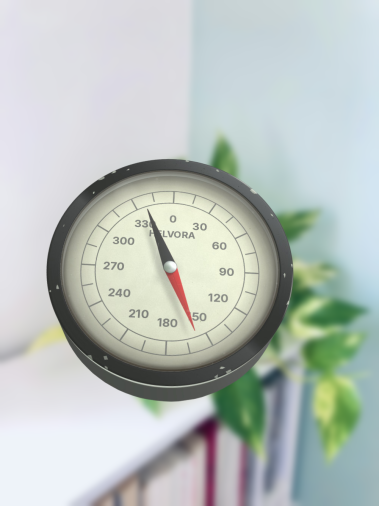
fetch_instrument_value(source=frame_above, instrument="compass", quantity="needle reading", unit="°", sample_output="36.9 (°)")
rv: 157.5 (°)
